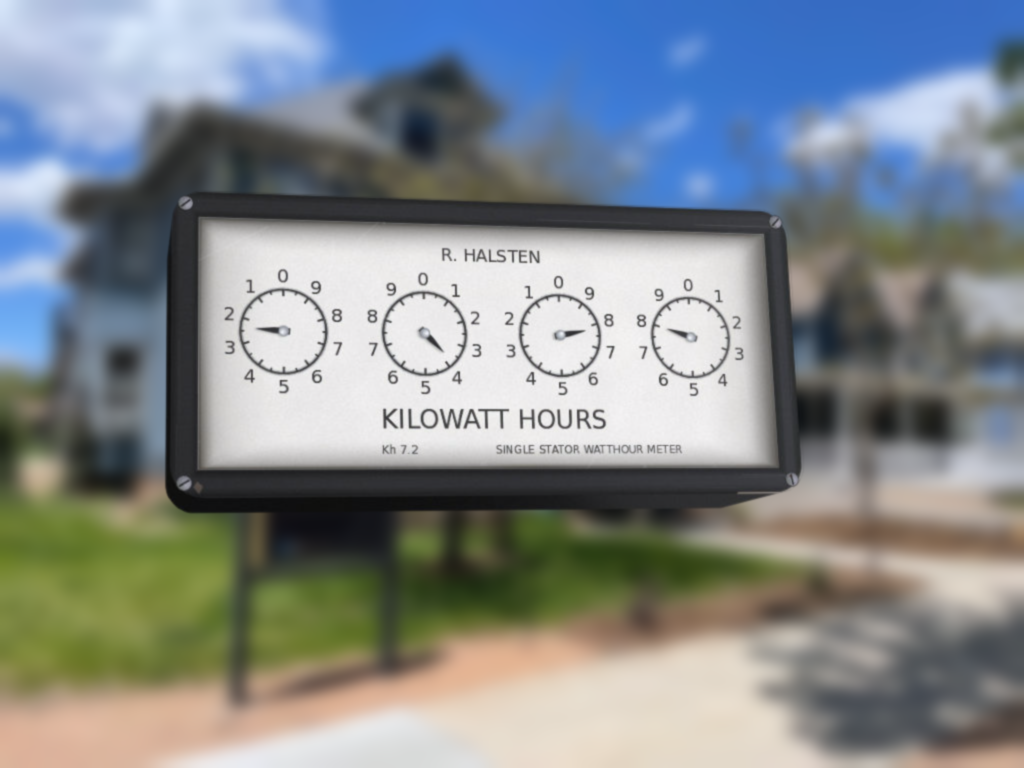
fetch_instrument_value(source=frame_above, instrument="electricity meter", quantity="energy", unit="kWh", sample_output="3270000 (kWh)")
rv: 2378 (kWh)
